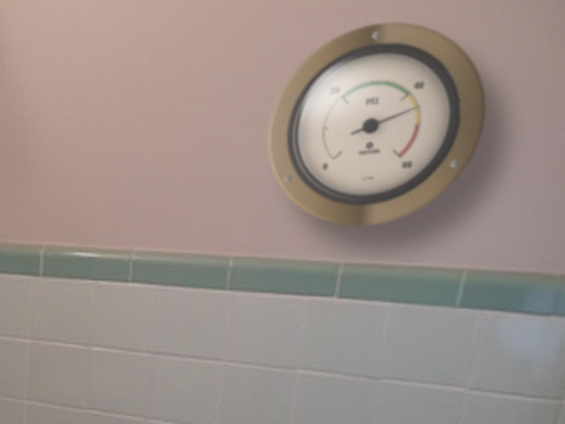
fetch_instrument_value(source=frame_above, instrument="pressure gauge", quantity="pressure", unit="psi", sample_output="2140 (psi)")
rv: 45 (psi)
